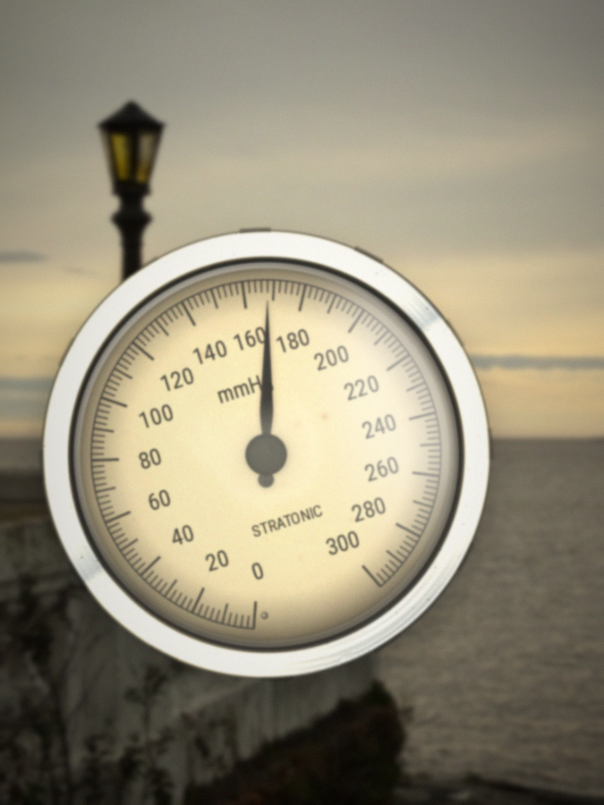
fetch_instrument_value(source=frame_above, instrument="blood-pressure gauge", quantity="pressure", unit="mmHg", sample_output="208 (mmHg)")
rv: 168 (mmHg)
